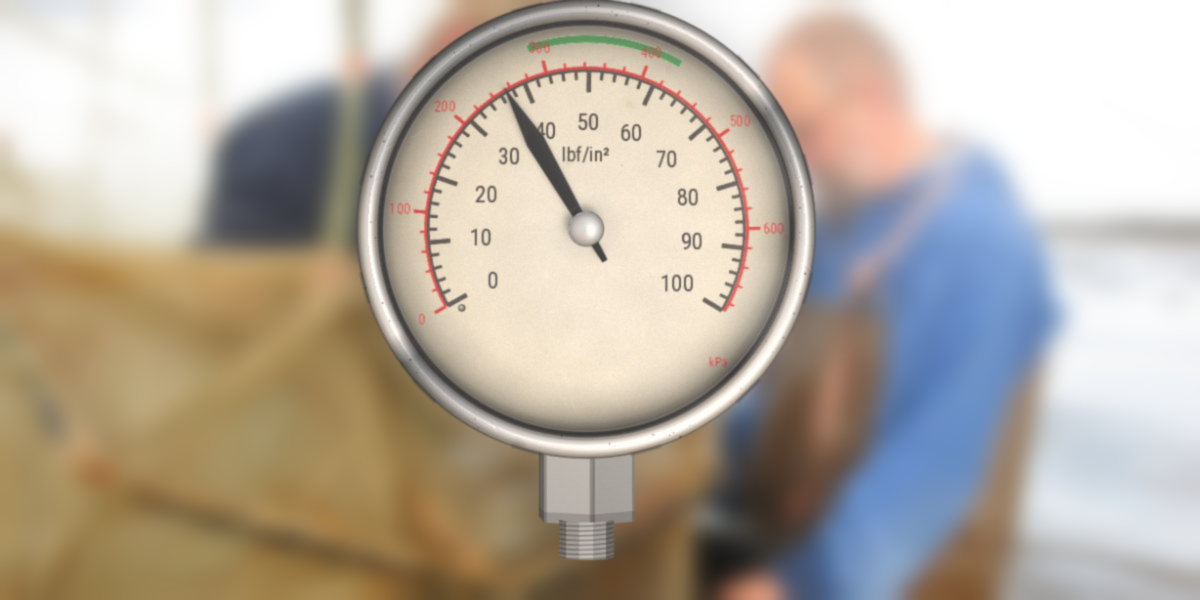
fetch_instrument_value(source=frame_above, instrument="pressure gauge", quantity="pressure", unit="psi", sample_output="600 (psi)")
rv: 37 (psi)
